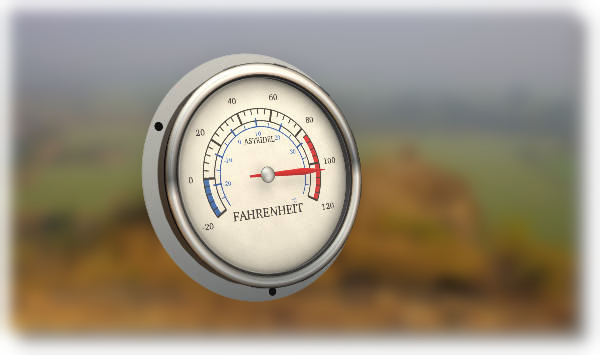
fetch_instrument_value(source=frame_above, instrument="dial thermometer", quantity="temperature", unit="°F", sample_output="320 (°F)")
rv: 104 (°F)
